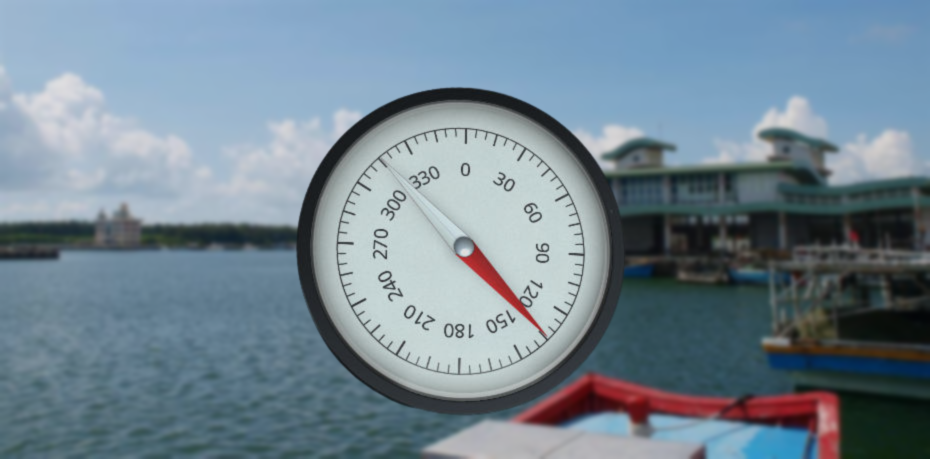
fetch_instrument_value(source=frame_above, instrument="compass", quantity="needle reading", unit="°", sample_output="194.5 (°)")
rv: 135 (°)
